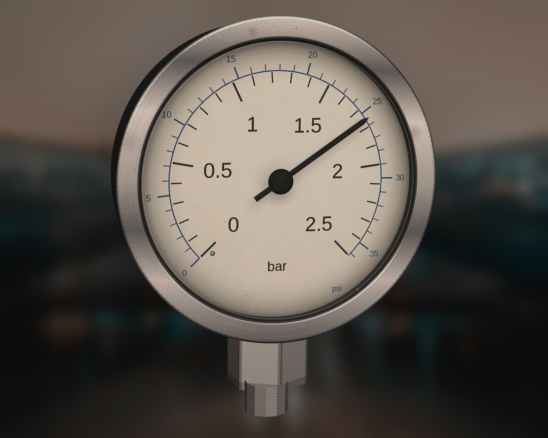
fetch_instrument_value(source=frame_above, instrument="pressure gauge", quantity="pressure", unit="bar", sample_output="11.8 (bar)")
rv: 1.75 (bar)
